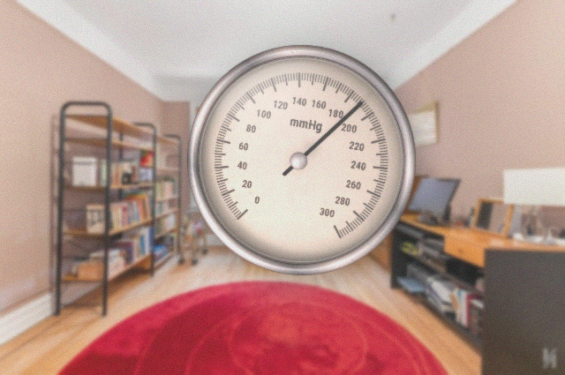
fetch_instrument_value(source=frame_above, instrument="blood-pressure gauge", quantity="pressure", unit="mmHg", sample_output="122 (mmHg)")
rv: 190 (mmHg)
